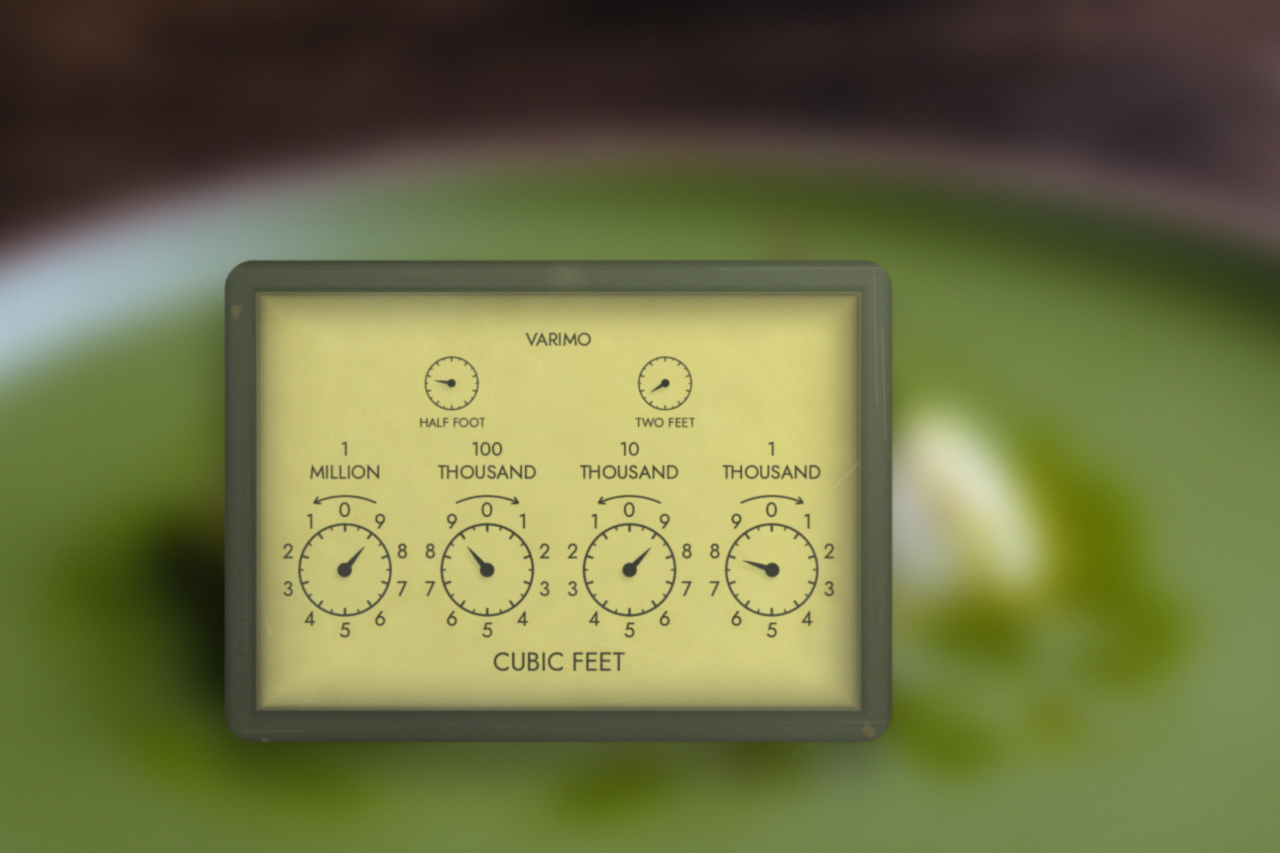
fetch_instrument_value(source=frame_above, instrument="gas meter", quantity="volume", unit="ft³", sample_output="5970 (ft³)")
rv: 888800 (ft³)
